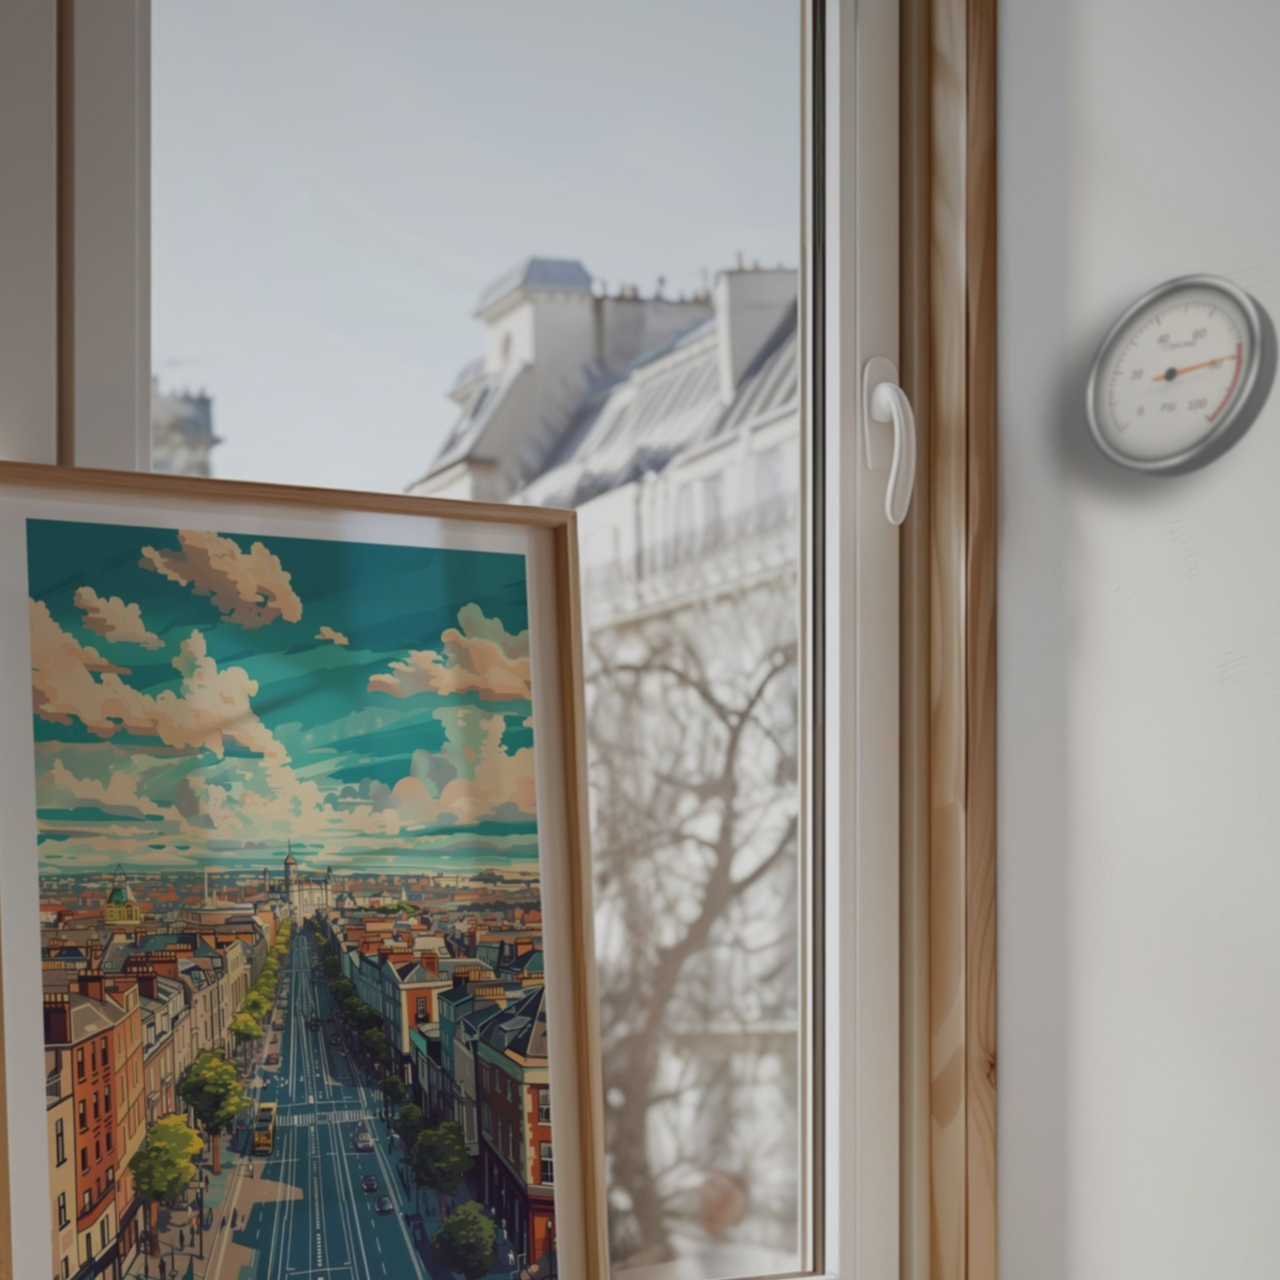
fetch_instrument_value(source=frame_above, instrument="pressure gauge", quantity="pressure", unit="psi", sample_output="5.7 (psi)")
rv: 80 (psi)
